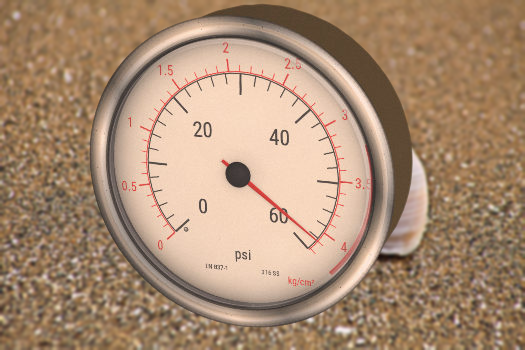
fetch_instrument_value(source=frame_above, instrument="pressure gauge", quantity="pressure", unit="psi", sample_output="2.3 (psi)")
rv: 58 (psi)
